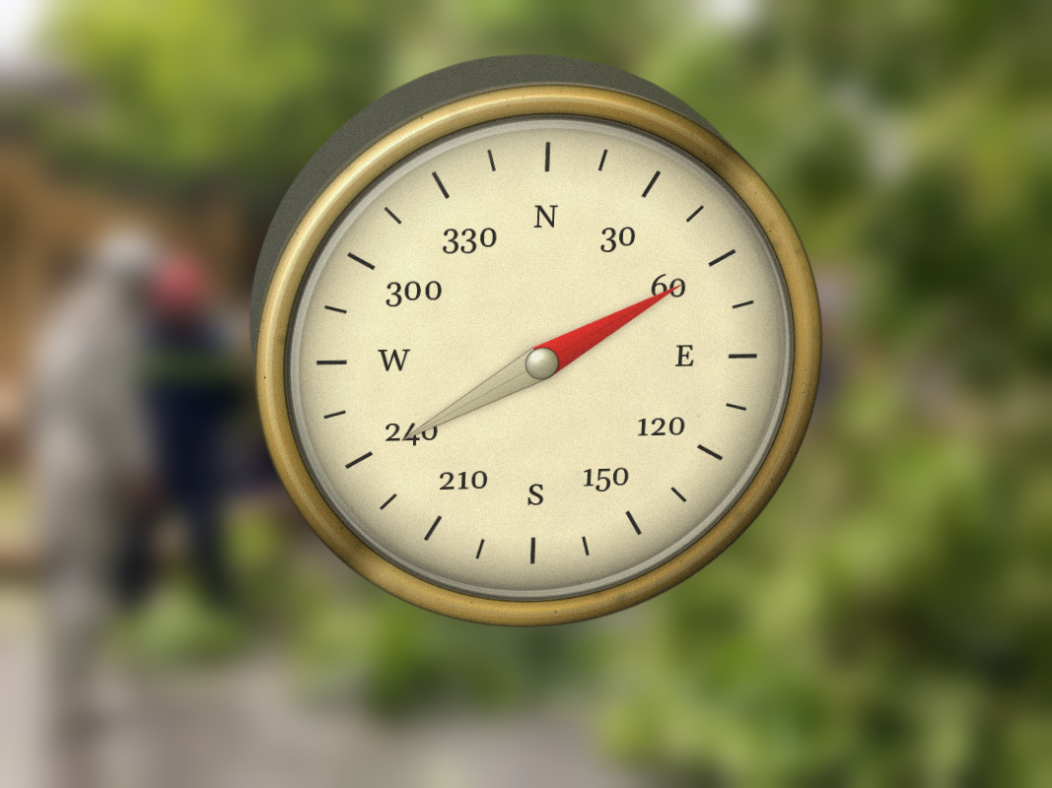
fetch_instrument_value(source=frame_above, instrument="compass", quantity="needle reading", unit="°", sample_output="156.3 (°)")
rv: 60 (°)
